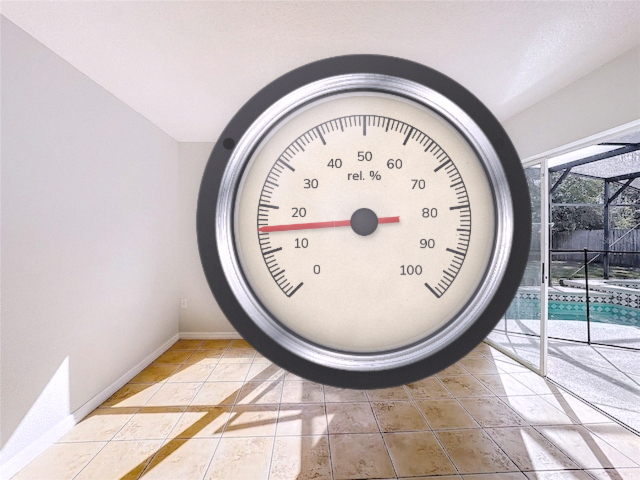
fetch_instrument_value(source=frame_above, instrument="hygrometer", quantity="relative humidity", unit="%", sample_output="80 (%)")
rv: 15 (%)
